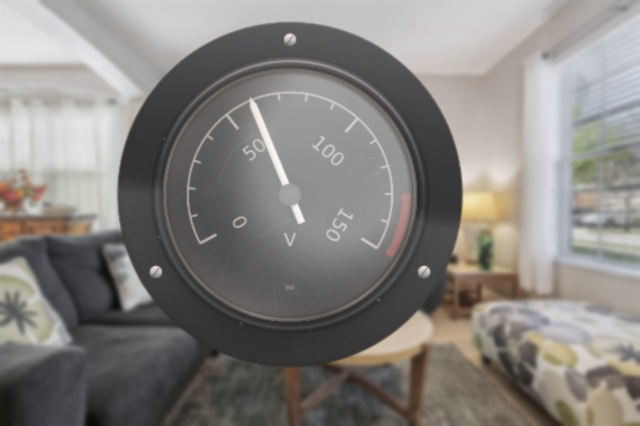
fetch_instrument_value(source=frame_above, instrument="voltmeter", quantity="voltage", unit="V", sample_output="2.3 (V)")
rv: 60 (V)
